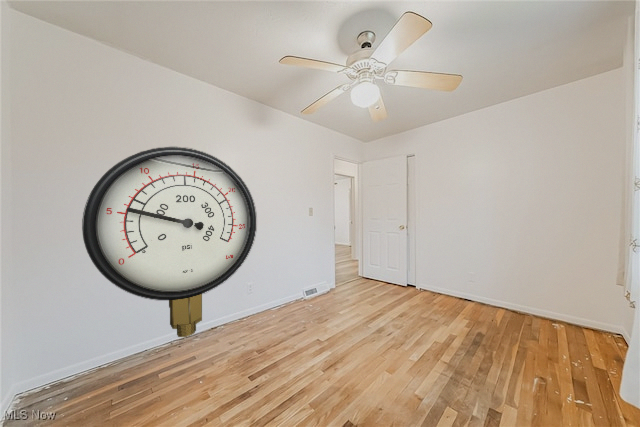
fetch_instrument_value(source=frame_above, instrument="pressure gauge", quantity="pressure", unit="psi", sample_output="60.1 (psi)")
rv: 80 (psi)
